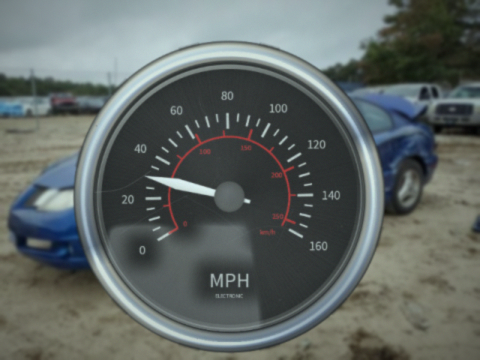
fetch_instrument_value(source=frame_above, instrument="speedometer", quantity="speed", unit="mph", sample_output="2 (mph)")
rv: 30 (mph)
